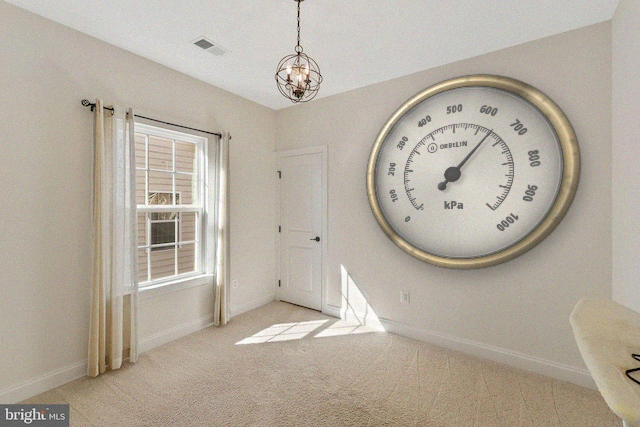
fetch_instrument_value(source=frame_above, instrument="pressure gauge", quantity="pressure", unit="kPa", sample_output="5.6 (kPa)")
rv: 650 (kPa)
